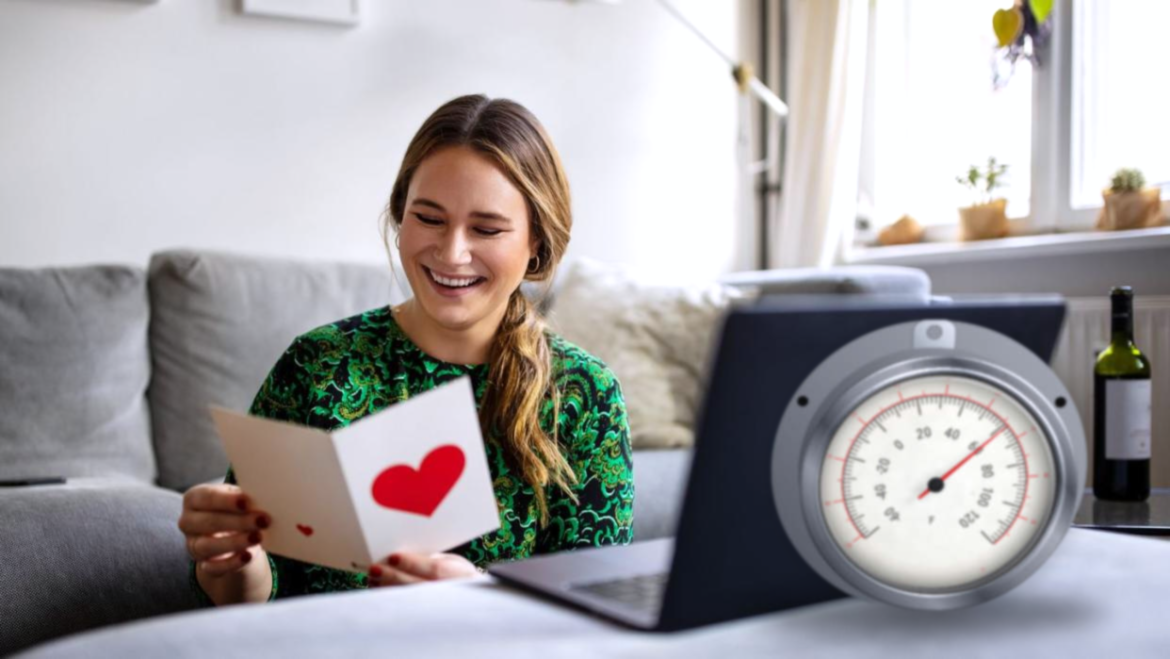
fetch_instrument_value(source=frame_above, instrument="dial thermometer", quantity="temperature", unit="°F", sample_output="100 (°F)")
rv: 60 (°F)
